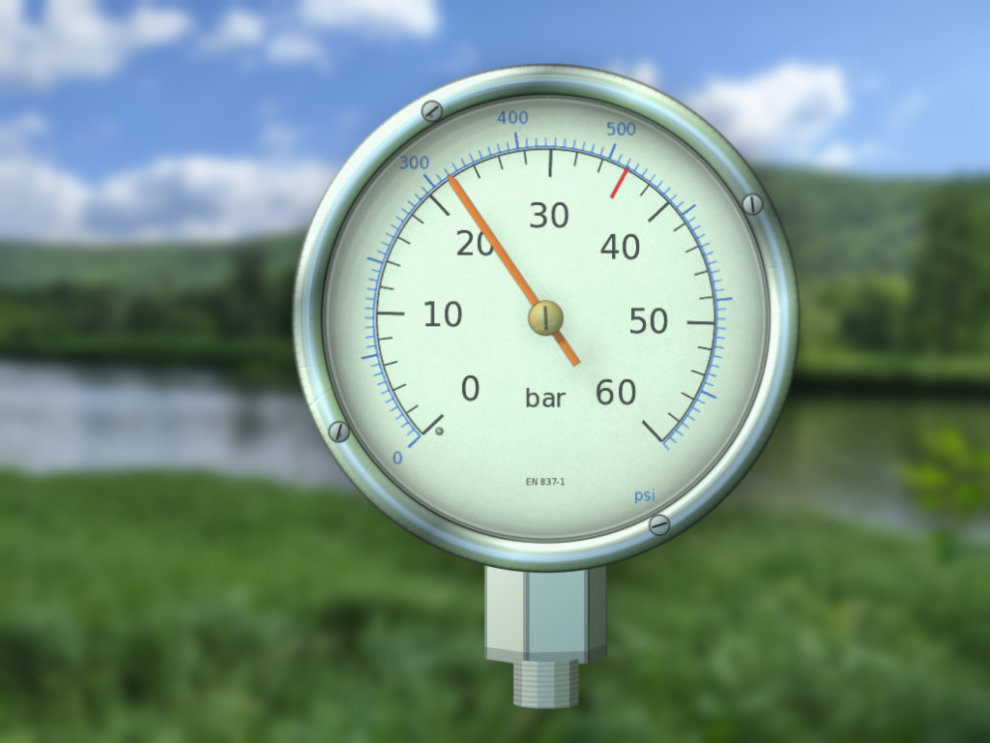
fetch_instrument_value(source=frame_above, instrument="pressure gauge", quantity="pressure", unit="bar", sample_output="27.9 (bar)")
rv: 22 (bar)
